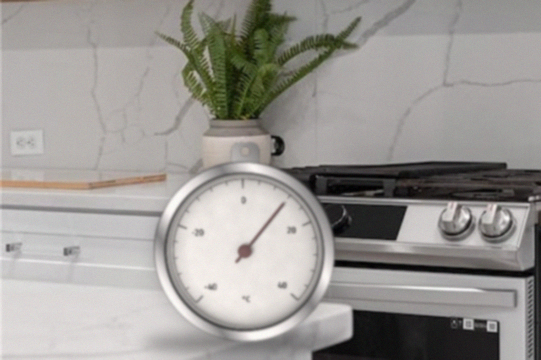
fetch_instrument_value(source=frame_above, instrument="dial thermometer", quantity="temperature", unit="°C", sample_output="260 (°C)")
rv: 12 (°C)
